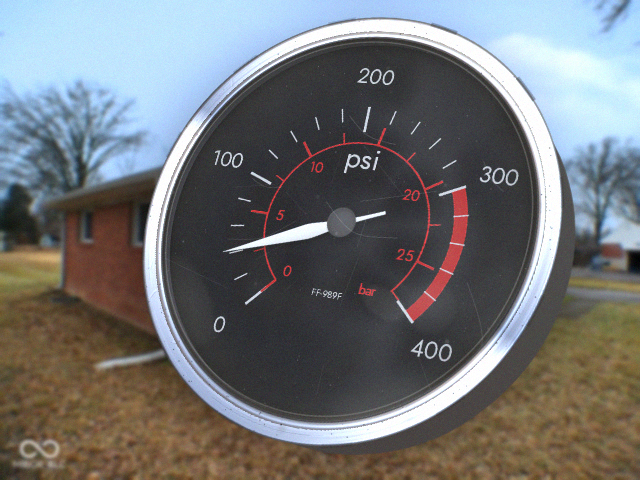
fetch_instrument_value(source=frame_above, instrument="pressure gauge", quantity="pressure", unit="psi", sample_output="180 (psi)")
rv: 40 (psi)
